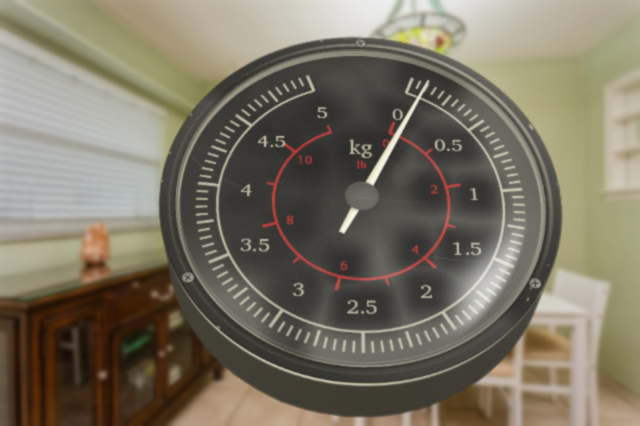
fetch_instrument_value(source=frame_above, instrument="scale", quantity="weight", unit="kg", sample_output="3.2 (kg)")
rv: 0.1 (kg)
